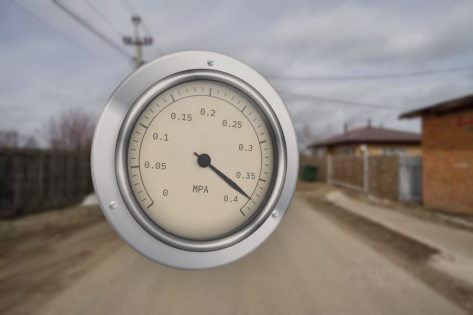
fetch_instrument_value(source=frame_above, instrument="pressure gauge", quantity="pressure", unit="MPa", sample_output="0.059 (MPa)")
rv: 0.38 (MPa)
